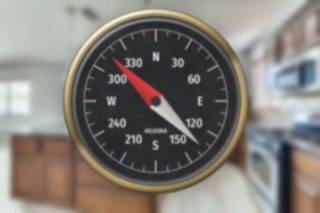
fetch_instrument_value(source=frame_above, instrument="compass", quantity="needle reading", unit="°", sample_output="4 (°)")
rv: 315 (°)
